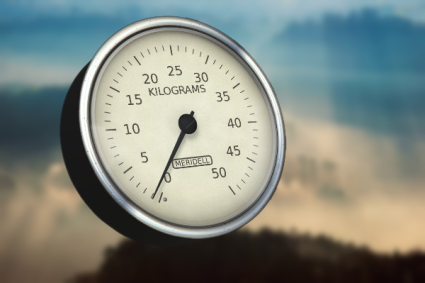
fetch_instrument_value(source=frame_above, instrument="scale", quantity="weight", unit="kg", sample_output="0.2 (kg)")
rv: 1 (kg)
